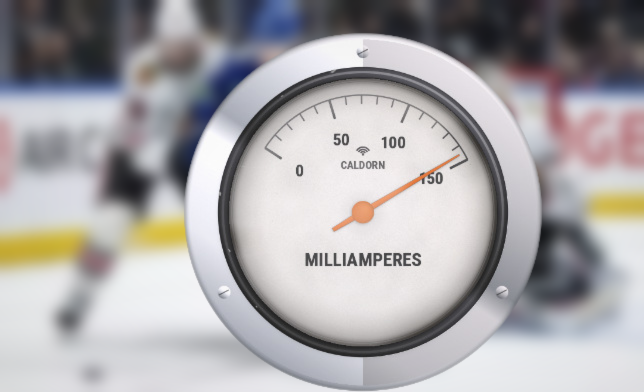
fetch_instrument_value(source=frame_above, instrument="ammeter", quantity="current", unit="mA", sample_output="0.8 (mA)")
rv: 145 (mA)
